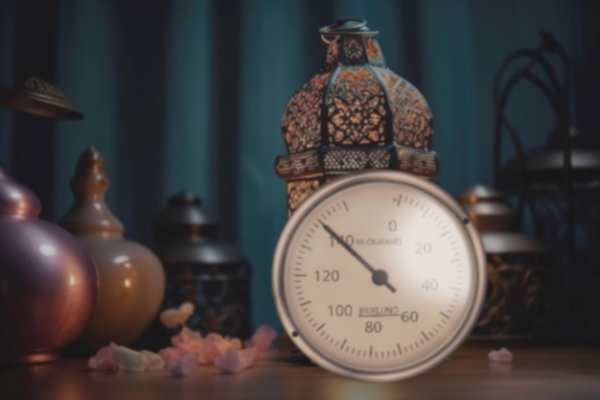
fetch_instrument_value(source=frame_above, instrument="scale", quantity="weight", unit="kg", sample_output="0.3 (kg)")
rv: 140 (kg)
